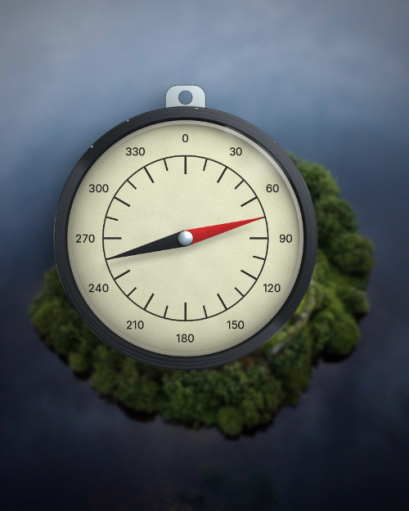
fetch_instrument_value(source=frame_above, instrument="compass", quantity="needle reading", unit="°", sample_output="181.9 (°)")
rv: 75 (°)
